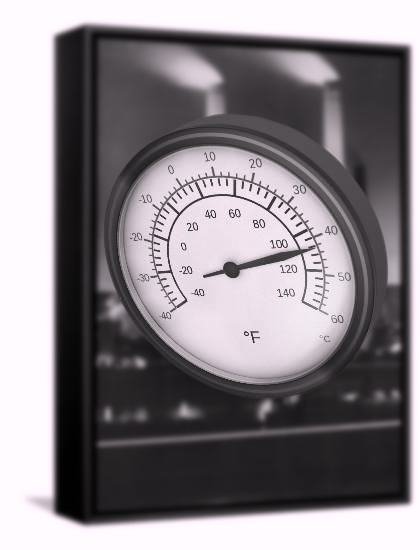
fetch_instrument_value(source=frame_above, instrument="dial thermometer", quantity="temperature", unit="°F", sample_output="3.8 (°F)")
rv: 108 (°F)
